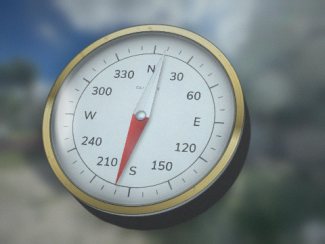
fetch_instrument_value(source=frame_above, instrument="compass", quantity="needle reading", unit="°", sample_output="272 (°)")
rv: 190 (°)
